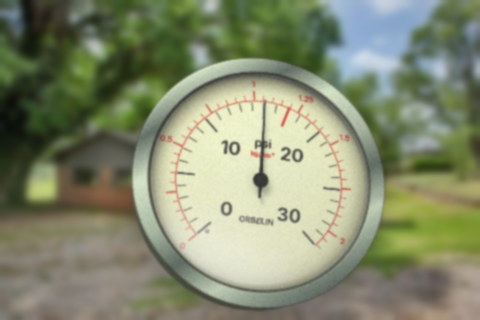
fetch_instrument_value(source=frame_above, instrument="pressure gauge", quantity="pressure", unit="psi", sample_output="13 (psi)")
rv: 15 (psi)
